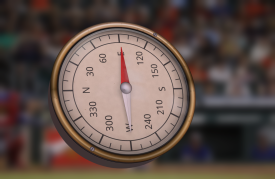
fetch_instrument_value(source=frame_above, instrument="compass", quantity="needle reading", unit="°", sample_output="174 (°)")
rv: 90 (°)
